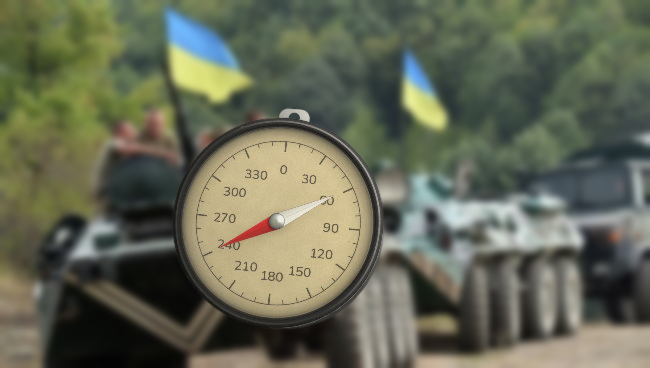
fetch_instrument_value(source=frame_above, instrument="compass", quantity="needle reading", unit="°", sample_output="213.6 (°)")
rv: 240 (°)
